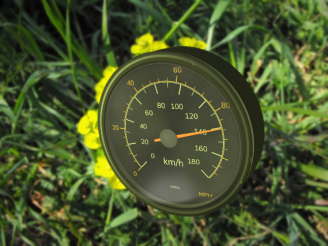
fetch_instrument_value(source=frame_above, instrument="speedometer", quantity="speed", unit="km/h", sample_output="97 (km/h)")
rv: 140 (km/h)
